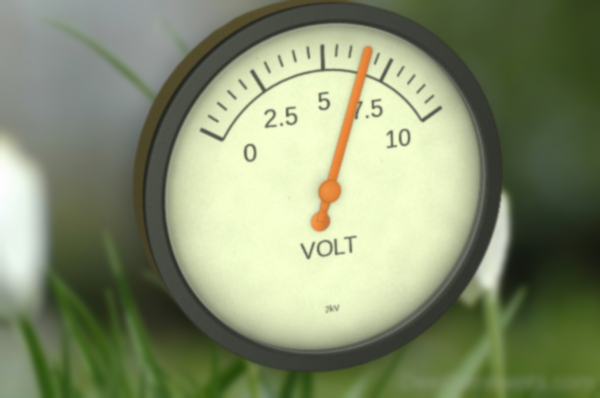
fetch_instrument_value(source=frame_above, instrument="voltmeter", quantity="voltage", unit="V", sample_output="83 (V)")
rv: 6.5 (V)
